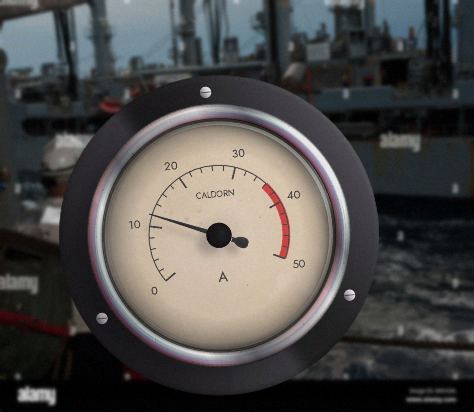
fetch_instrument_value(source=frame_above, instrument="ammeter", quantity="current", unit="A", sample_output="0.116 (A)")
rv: 12 (A)
